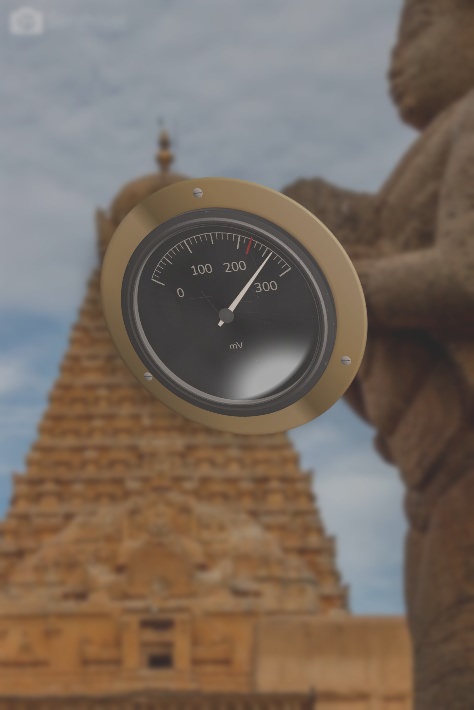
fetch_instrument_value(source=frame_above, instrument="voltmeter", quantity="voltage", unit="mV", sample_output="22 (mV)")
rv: 260 (mV)
